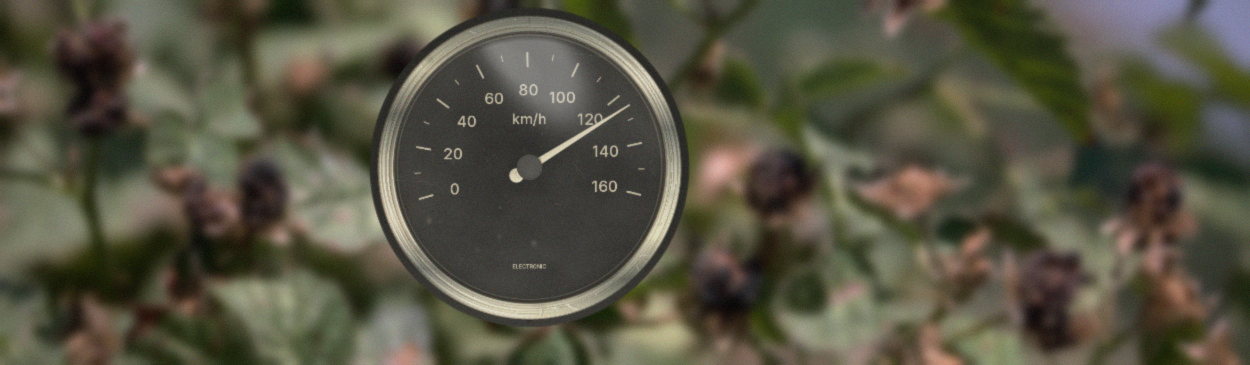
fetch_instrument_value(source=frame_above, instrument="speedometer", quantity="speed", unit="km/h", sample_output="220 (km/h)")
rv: 125 (km/h)
